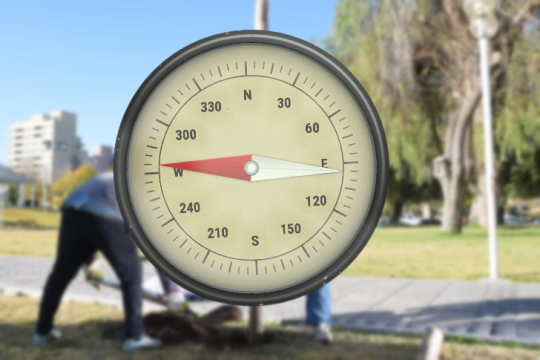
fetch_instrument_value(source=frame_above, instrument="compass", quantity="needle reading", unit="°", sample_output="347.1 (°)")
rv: 275 (°)
